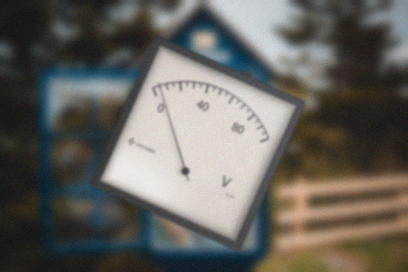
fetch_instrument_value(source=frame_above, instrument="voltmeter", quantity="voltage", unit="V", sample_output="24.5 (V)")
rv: 5 (V)
